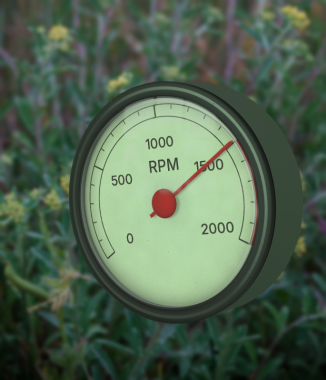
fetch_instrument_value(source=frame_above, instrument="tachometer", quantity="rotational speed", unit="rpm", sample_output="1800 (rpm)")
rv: 1500 (rpm)
